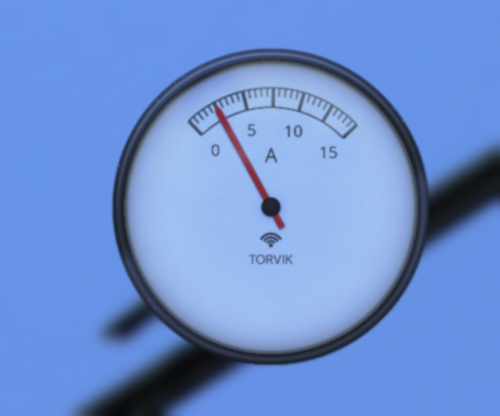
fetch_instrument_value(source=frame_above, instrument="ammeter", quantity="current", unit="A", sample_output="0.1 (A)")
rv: 2.5 (A)
